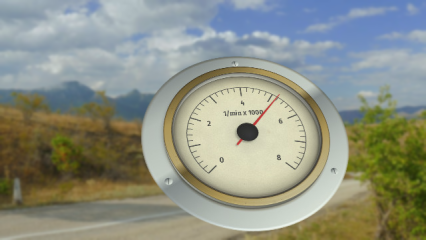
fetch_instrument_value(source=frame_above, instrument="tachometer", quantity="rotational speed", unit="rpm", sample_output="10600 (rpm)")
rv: 5200 (rpm)
